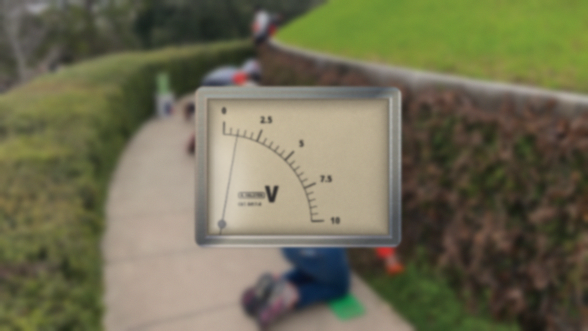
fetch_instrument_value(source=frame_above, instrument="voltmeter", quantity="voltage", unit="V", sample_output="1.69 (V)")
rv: 1 (V)
